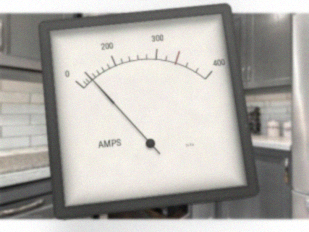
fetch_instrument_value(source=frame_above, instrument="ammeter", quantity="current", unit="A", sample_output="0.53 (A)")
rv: 100 (A)
